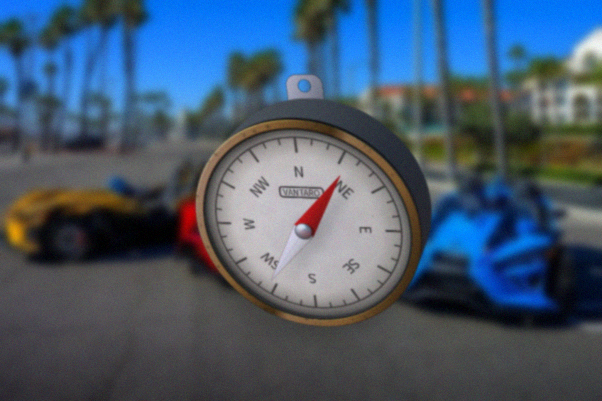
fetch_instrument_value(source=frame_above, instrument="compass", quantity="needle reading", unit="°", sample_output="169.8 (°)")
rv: 35 (°)
